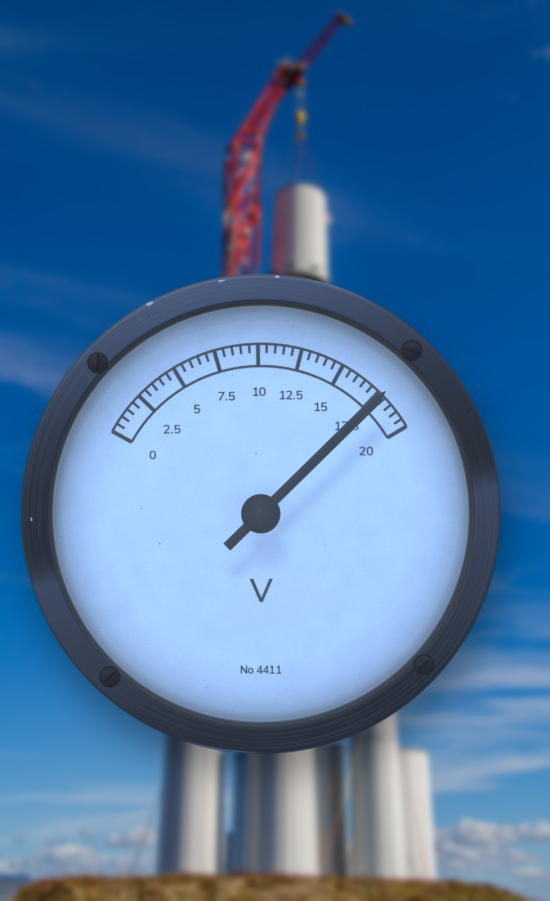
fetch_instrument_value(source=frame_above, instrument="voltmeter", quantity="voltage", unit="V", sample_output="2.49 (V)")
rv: 17.75 (V)
